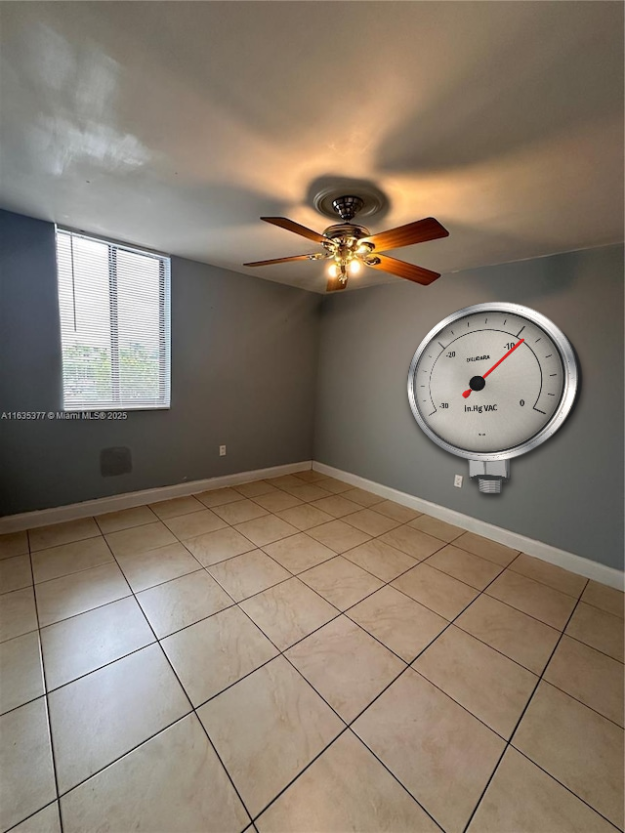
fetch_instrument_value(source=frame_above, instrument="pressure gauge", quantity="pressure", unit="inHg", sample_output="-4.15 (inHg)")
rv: -9 (inHg)
